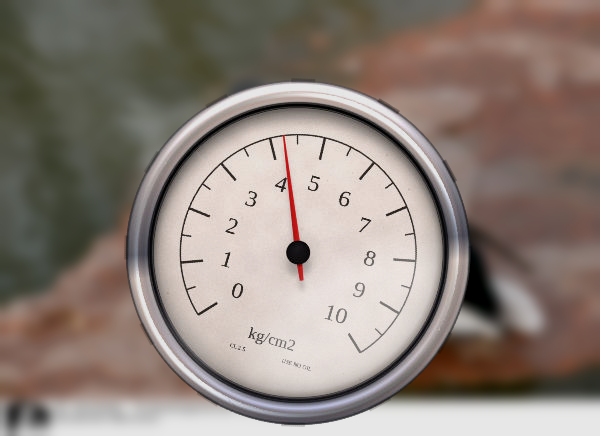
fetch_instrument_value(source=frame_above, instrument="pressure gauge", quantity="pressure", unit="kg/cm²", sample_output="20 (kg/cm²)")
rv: 4.25 (kg/cm²)
